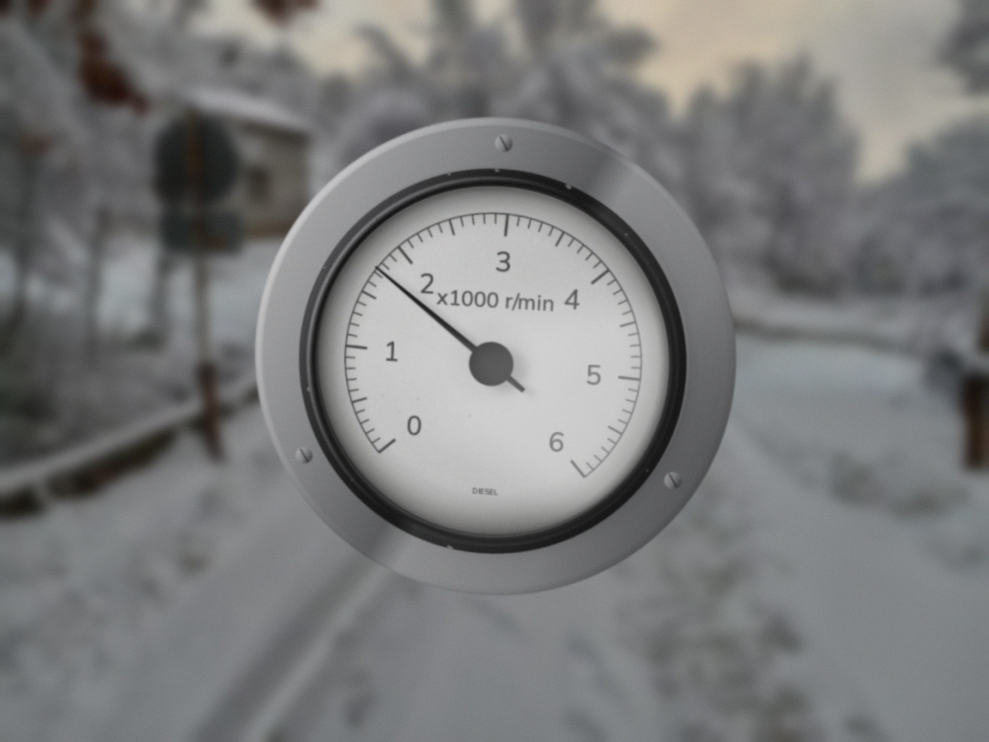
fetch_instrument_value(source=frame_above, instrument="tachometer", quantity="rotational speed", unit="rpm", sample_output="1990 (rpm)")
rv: 1750 (rpm)
